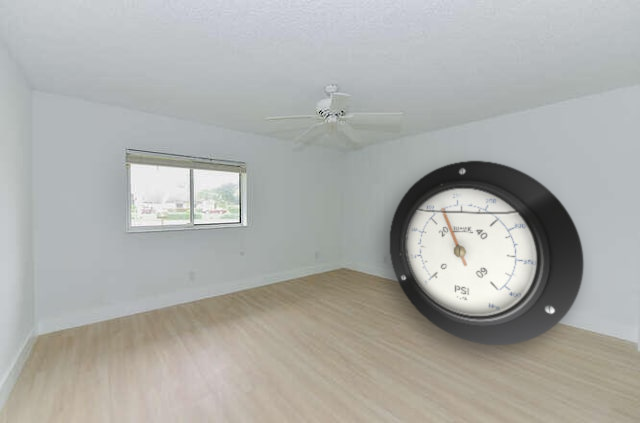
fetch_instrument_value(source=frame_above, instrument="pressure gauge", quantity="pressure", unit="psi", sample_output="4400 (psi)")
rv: 25 (psi)
